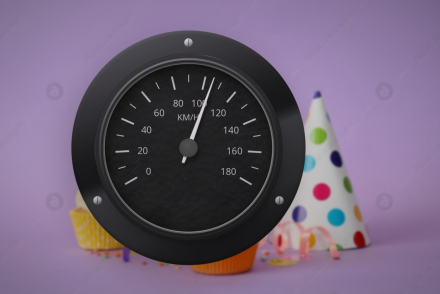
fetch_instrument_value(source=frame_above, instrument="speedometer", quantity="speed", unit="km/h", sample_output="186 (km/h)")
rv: 105 (km/h)
